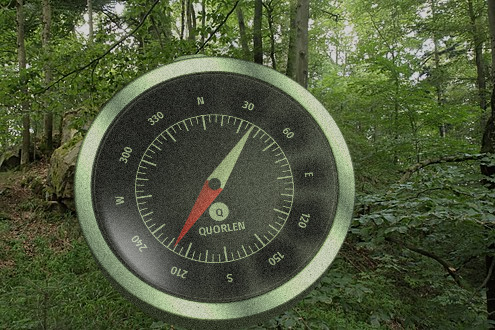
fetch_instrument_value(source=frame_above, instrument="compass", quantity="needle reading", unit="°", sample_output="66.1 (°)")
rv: 220 (°)
